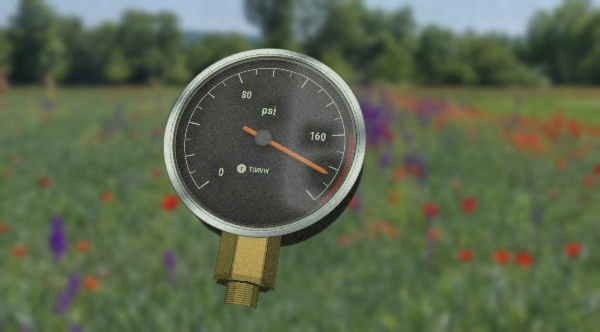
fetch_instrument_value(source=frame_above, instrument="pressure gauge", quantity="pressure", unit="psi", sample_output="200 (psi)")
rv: 185 (psi)
